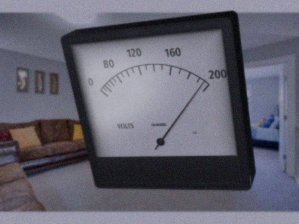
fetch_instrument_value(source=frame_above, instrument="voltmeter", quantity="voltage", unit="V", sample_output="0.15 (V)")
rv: 195 (V)
